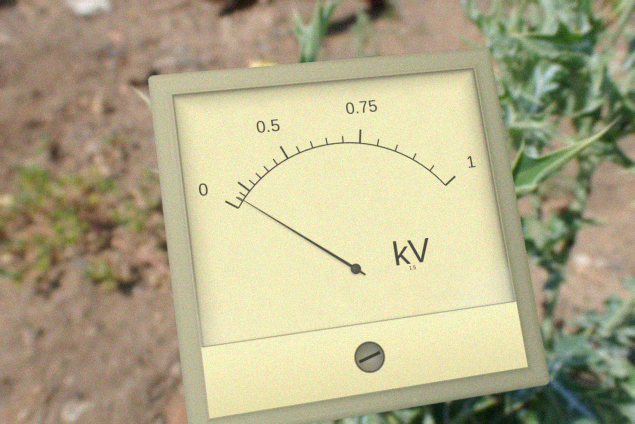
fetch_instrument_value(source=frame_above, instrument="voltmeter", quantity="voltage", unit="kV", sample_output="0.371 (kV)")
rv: 0.15 (kV)
